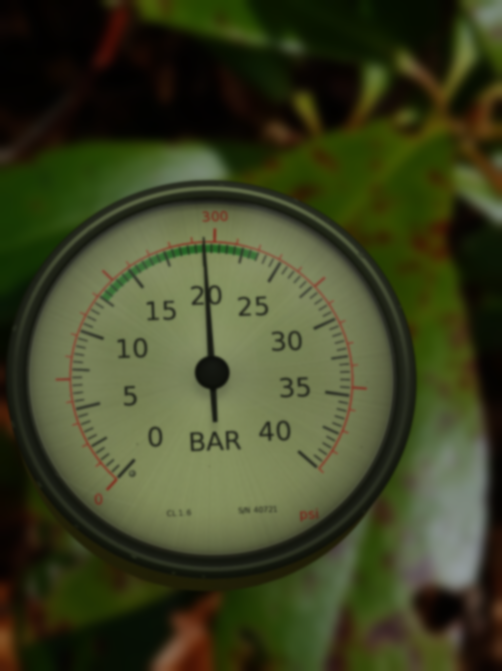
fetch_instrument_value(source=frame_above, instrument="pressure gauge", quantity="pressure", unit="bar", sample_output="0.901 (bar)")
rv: 20 (bar)
